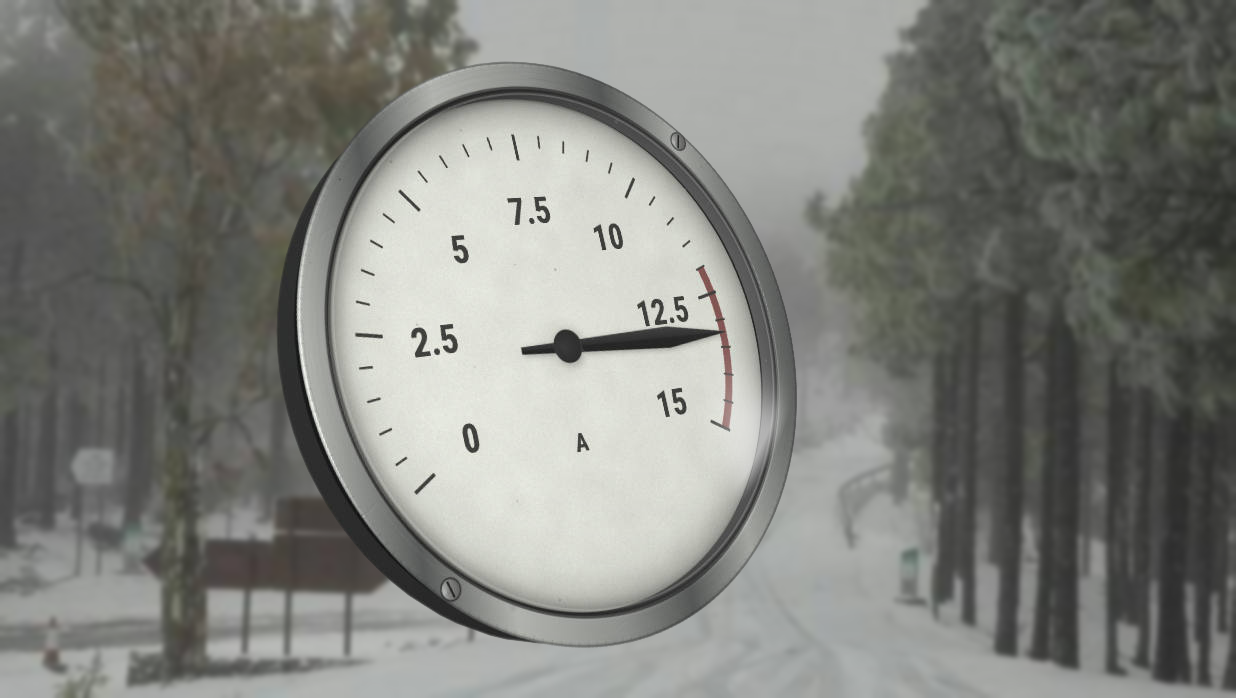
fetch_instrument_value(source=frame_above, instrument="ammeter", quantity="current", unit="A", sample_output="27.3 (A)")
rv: 13.25 (A)
